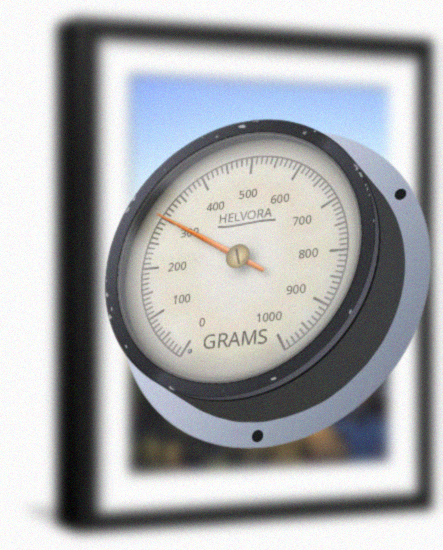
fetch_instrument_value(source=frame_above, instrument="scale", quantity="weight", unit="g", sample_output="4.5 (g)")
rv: 300 (g)
